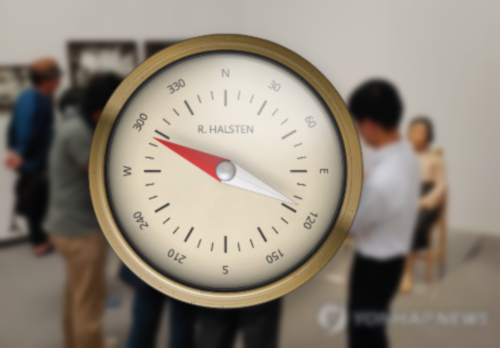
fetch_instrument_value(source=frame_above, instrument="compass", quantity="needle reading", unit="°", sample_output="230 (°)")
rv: 295 (°)
